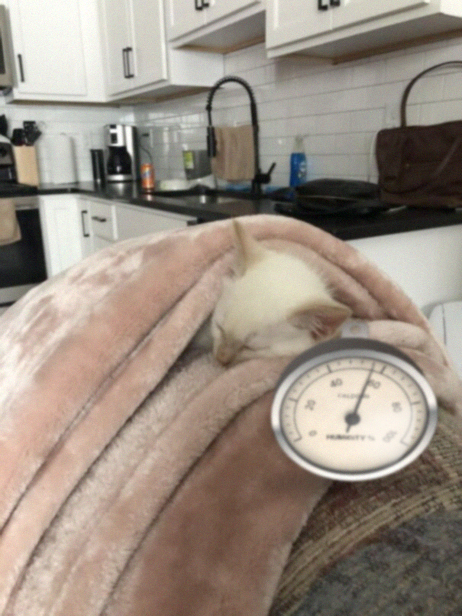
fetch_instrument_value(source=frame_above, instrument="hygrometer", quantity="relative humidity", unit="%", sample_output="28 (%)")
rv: 56 (%)
